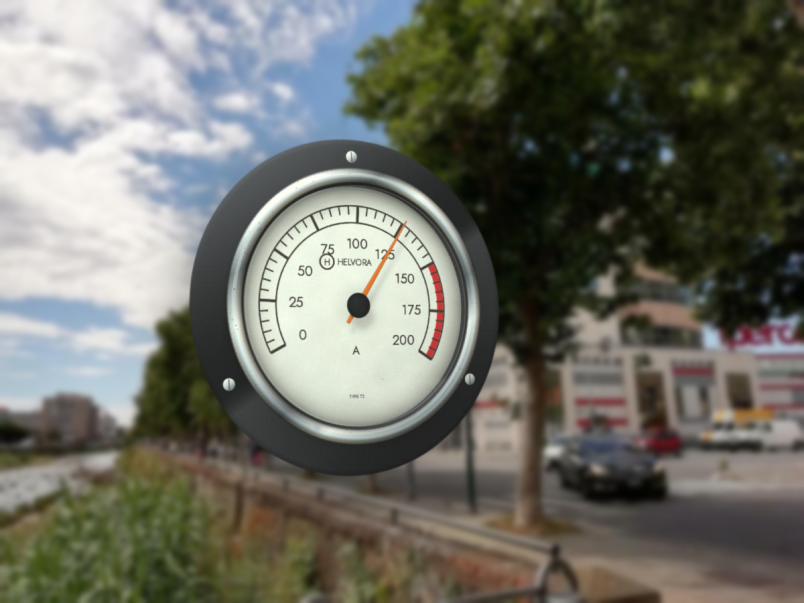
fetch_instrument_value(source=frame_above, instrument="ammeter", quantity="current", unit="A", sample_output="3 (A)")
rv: 125 (A)
